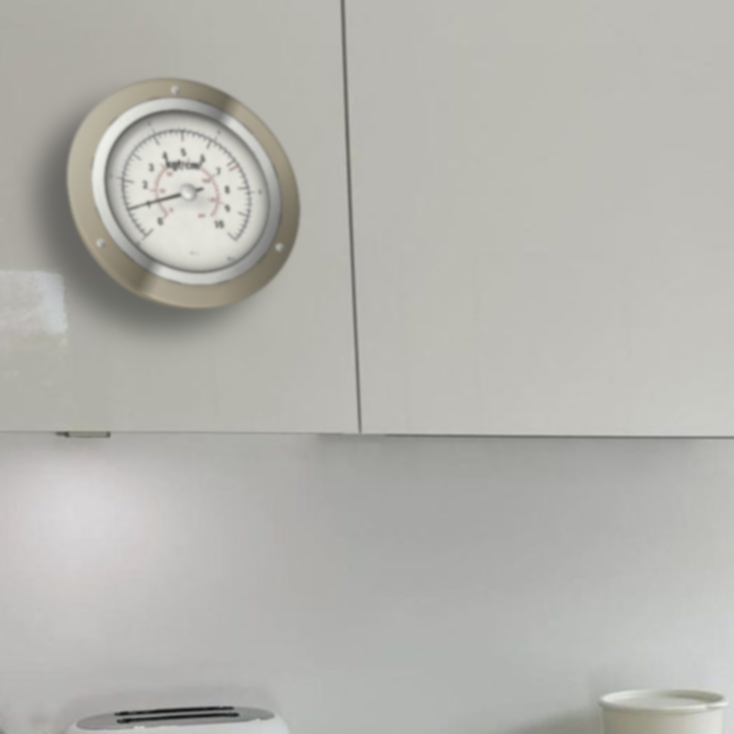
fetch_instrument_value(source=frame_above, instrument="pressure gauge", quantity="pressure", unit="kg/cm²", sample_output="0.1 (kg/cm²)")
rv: 1 (kg/cm²)
